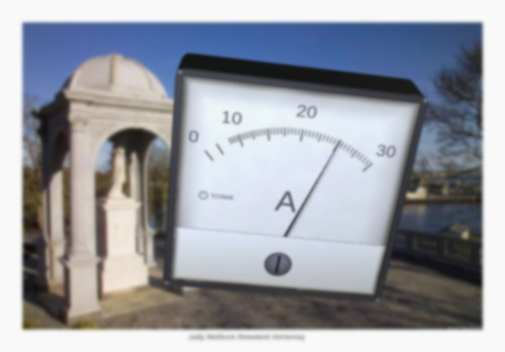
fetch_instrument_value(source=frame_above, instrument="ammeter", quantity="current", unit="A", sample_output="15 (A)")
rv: 25 (A)
